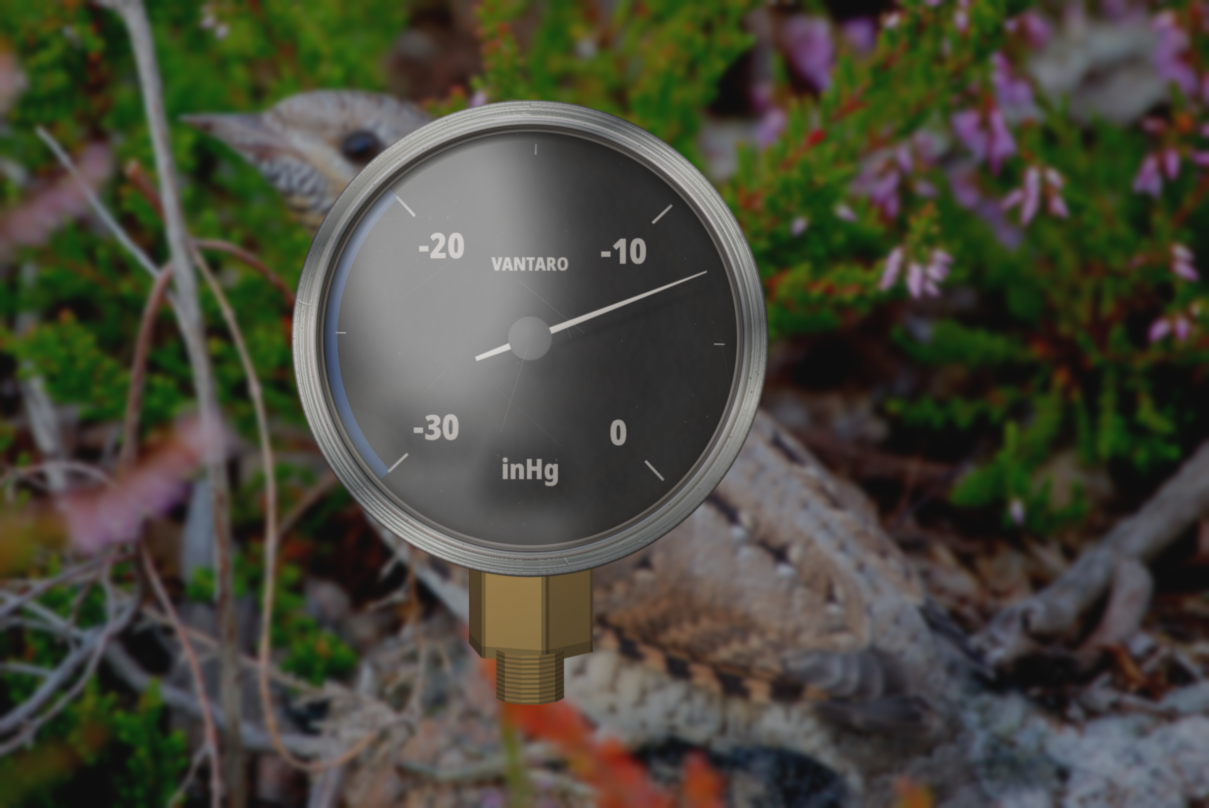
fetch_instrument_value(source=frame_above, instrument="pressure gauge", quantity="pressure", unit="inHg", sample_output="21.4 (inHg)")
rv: -7.5 (inHg)
